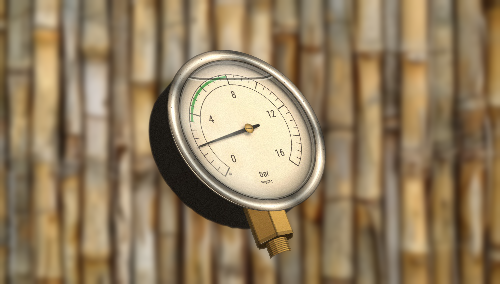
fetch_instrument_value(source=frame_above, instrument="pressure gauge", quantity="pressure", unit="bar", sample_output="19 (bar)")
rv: 2 (bar)
